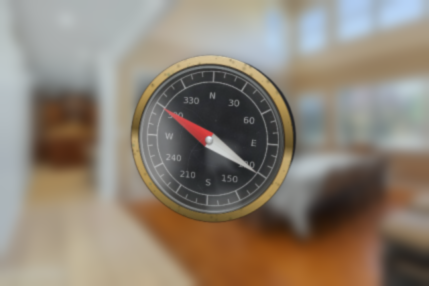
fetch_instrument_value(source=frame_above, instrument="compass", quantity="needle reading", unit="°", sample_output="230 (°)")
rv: 300 (°)
